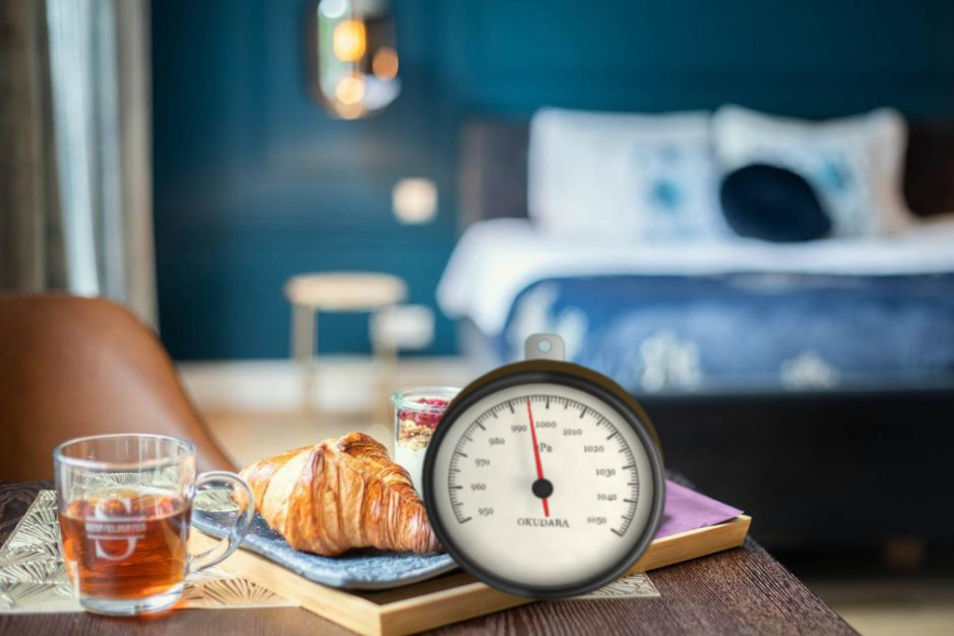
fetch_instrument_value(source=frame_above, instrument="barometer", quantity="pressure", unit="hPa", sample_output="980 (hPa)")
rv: 995 (hPa)
